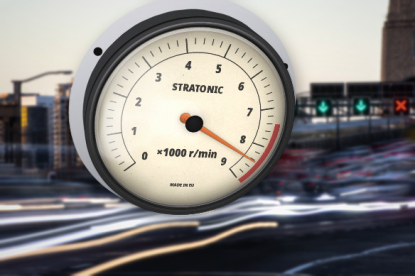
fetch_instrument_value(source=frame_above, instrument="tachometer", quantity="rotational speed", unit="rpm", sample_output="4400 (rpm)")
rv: 8400 (rpm)
